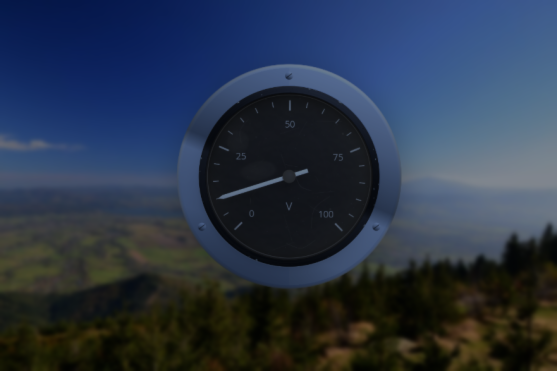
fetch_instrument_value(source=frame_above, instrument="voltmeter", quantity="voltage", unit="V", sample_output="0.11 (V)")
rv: 10 (V)
